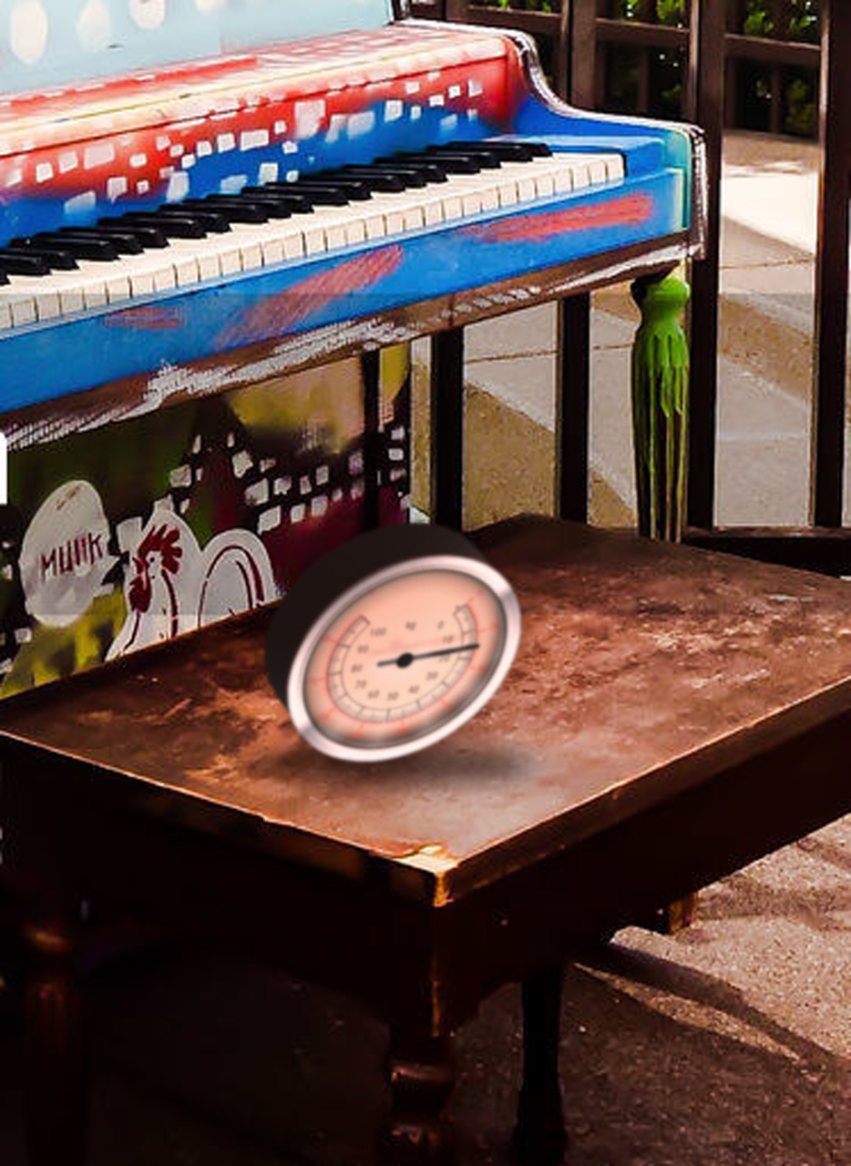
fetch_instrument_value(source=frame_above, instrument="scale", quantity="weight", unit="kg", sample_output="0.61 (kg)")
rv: 15 (kg)
